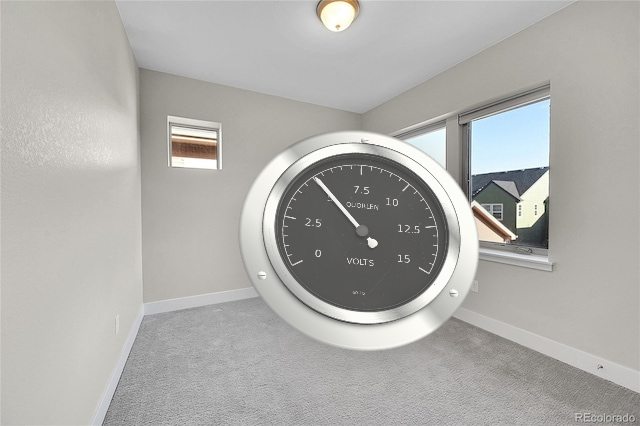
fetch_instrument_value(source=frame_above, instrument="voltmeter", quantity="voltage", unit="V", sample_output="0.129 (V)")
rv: 5 (V)
